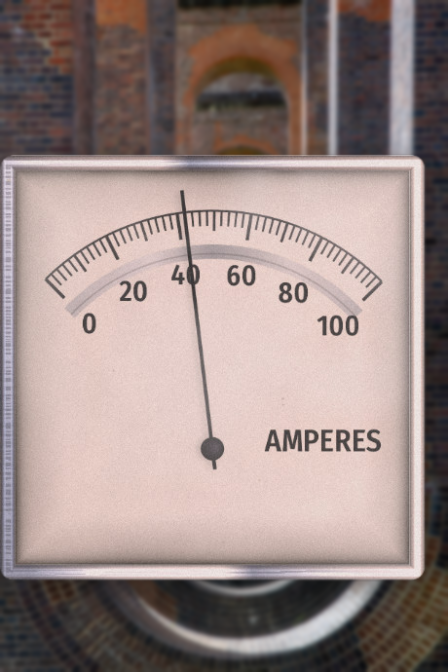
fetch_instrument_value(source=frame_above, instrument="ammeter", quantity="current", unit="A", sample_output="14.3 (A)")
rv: 42 (A)
